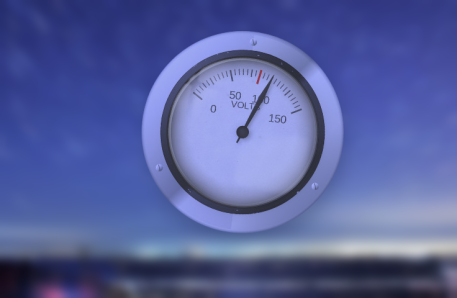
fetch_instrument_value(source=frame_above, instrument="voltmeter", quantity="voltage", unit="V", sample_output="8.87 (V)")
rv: 100 (V)
